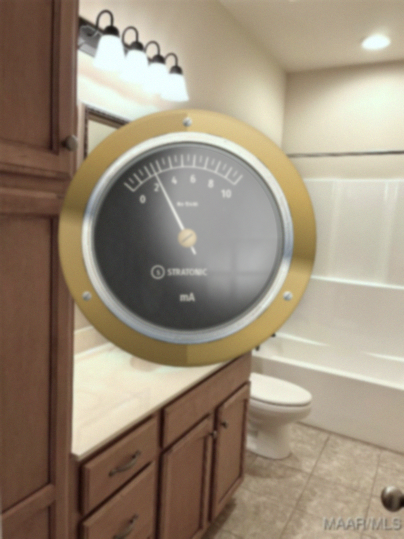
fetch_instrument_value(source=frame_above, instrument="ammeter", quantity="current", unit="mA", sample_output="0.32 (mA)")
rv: 2.5 (mA)
